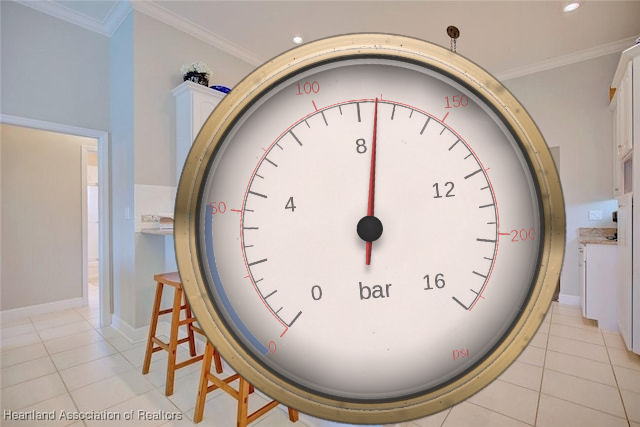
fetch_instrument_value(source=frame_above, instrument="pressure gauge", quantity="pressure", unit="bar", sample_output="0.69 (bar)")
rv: 8.5 (bar)
